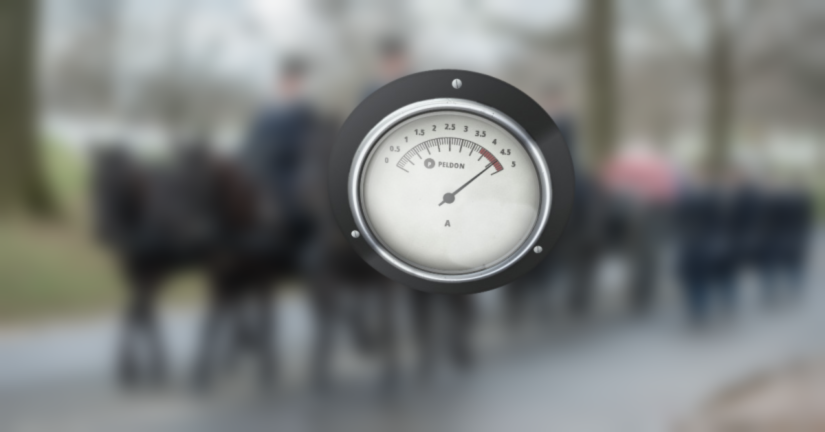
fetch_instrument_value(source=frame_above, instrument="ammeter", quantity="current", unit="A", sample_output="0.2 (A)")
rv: 4.5 (A)
